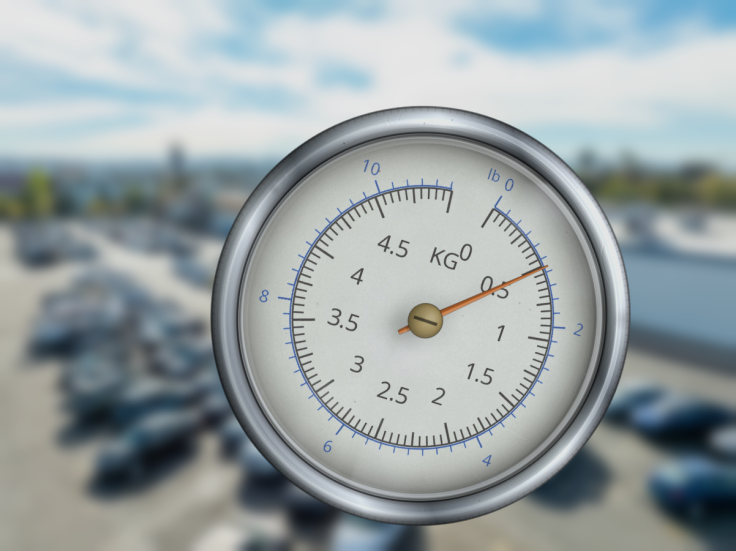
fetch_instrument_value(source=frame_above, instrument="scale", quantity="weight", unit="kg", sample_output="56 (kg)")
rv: 0.5 (kg)
